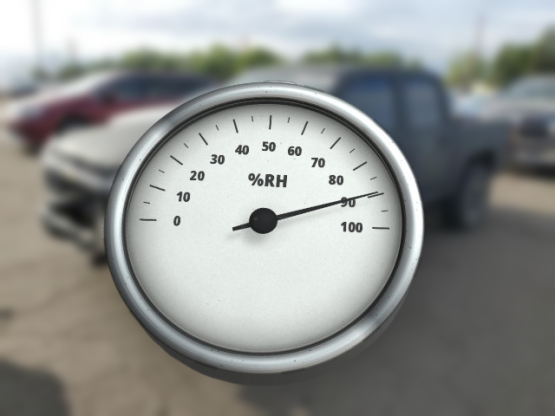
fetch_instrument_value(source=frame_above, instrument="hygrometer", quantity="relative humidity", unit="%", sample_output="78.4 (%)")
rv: 90 (%)
